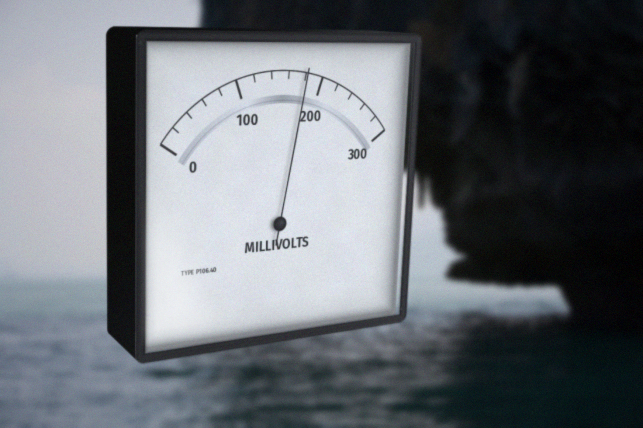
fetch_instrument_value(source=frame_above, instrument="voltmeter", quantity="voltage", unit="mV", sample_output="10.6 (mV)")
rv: 180 (mV)
